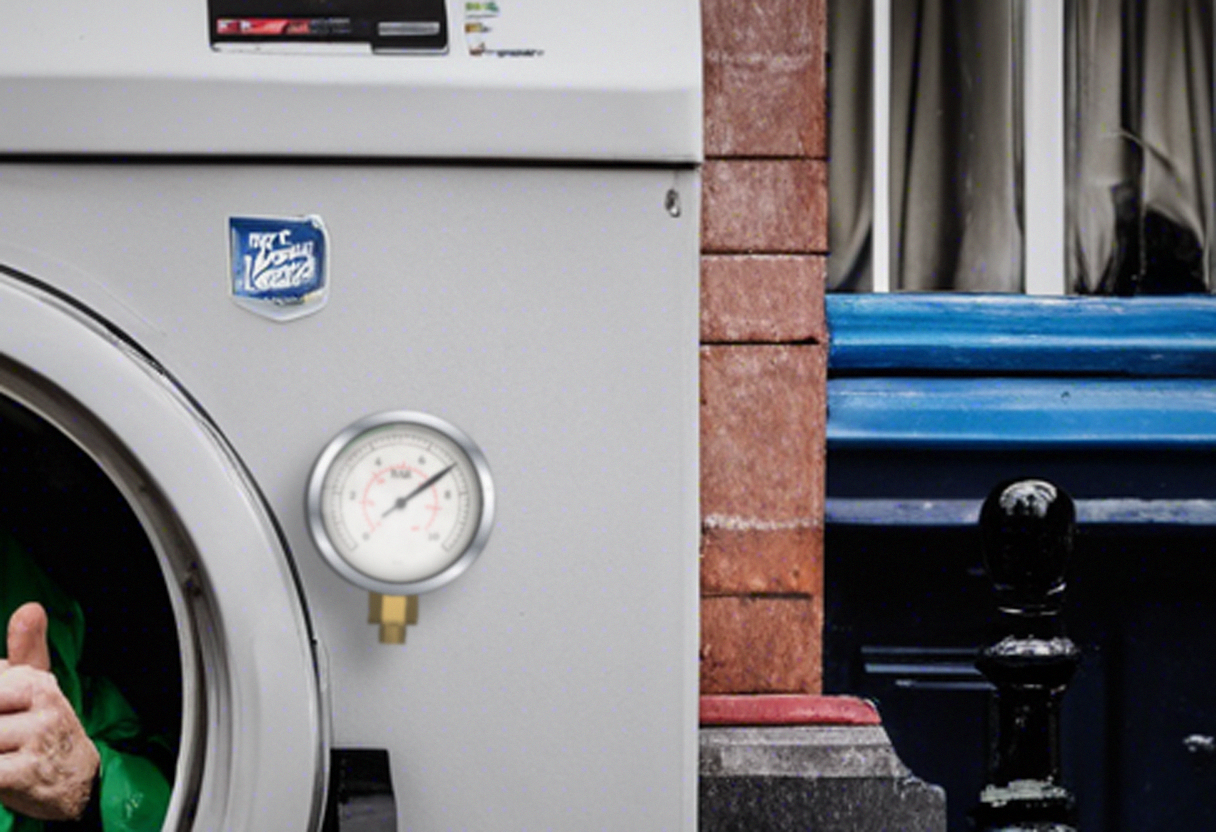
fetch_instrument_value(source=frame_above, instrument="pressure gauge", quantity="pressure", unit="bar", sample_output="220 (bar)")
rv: 7 (bar)
